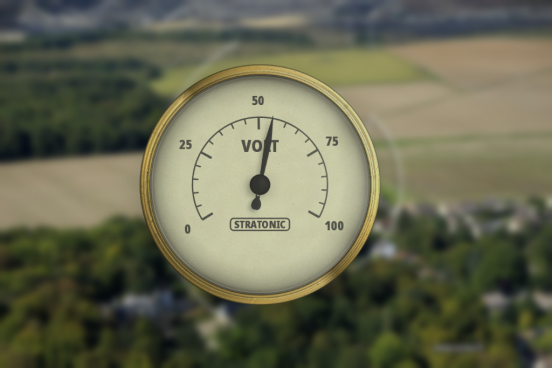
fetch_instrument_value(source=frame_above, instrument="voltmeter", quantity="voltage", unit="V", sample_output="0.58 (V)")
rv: 55 (V)
